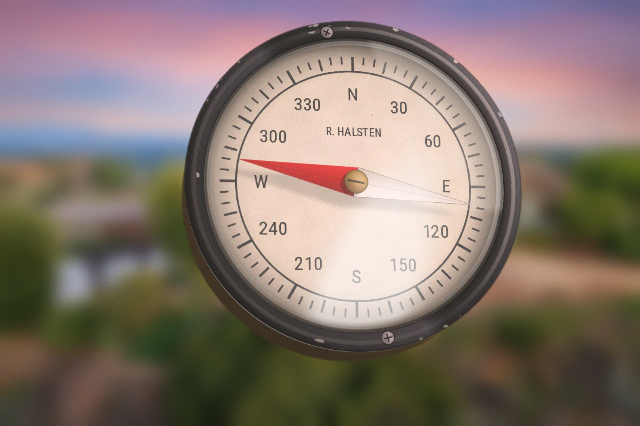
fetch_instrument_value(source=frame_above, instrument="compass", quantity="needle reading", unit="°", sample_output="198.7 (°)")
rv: 280 (°)
